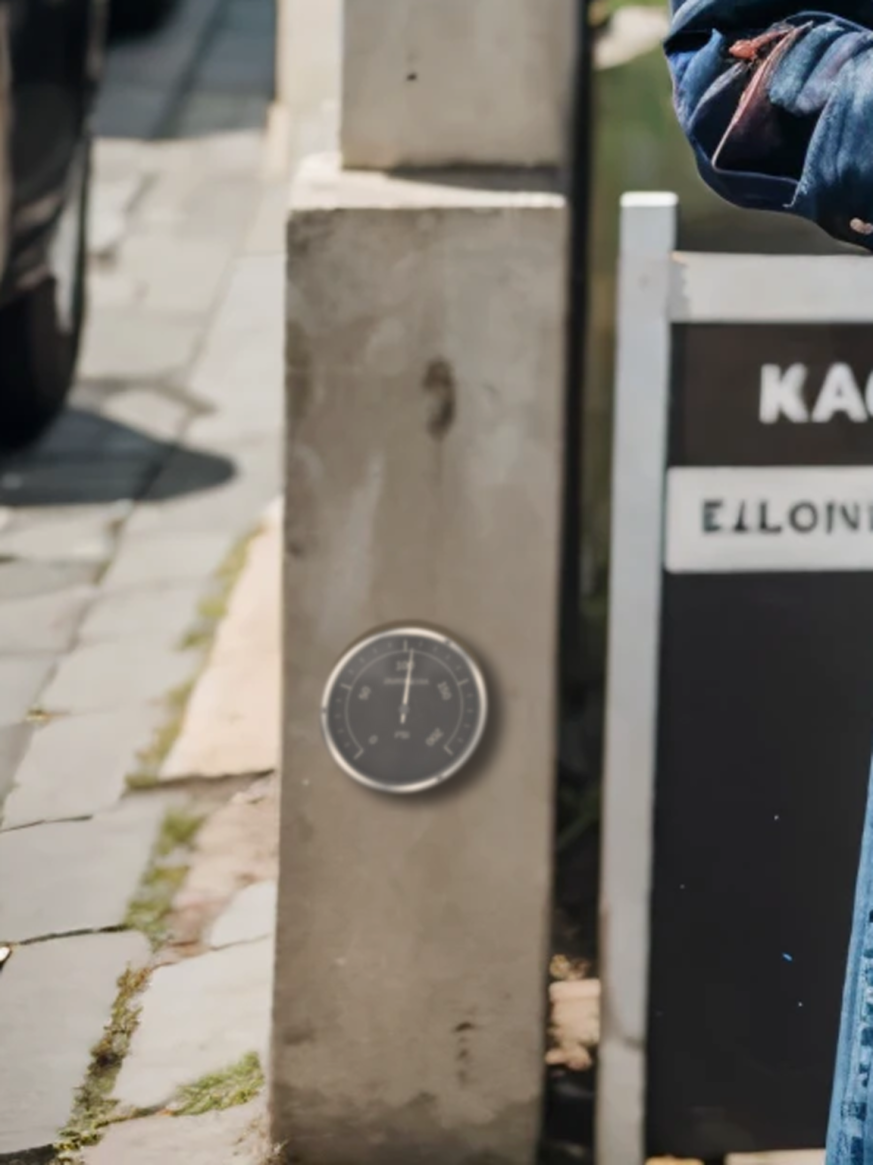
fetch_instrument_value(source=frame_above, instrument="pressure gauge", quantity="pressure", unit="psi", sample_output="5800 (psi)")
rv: 105 (psi)
